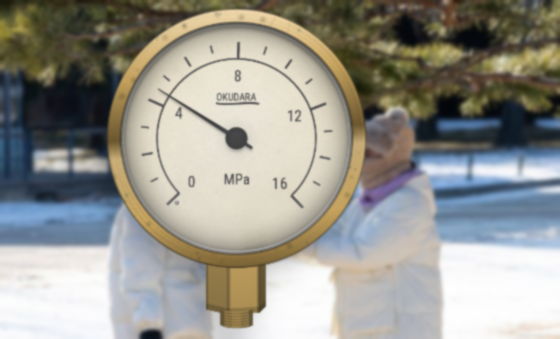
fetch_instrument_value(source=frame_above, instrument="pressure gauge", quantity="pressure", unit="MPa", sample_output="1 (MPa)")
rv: 4.5 (MPa)
